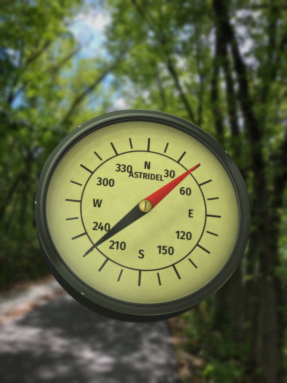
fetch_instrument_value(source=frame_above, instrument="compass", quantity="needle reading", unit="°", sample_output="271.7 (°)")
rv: 45 (°)
